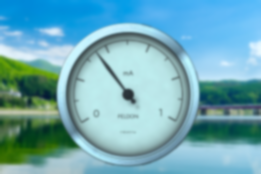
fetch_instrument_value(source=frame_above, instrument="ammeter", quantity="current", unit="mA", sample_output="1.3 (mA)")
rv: 0.35 (mA)
